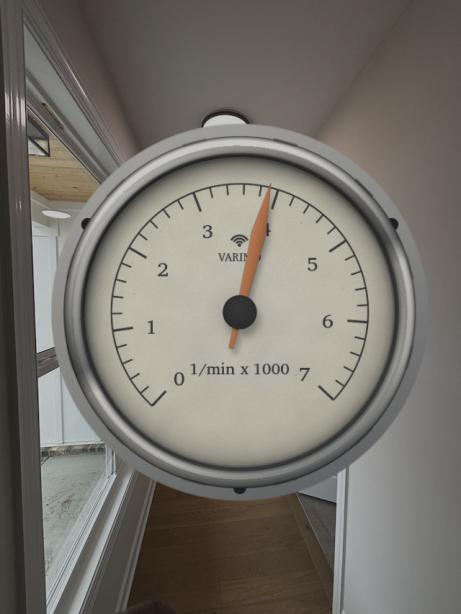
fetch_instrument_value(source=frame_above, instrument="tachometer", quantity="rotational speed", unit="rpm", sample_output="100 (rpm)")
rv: 3900 (rpm)
